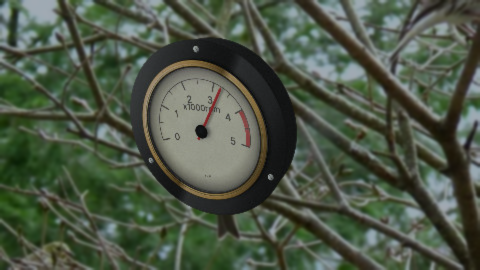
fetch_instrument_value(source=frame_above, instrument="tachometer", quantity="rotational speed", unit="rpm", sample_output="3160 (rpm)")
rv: 3250 (rpm)
